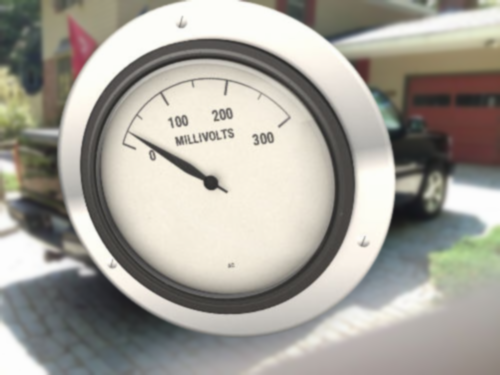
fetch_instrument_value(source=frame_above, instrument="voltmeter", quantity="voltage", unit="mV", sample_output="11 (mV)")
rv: 25 (mV)
